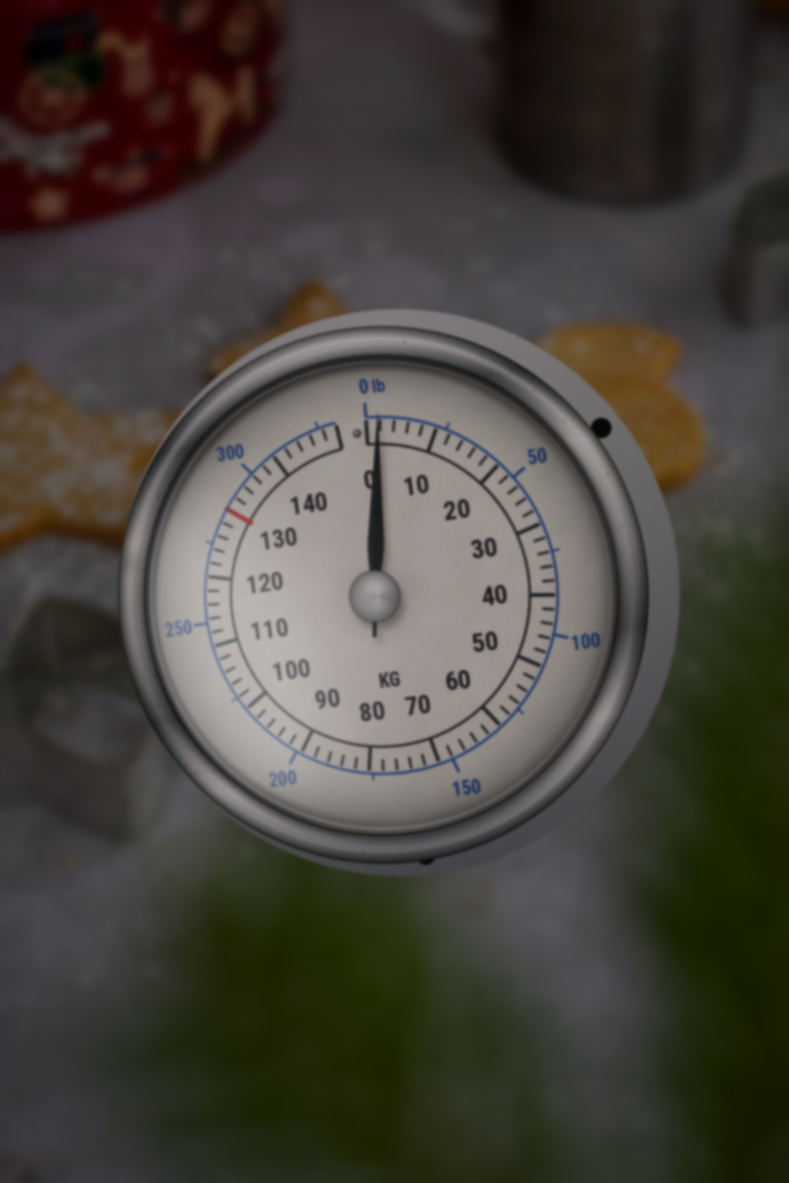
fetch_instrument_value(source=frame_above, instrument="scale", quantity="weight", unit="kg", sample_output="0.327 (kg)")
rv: 2 (kg)
